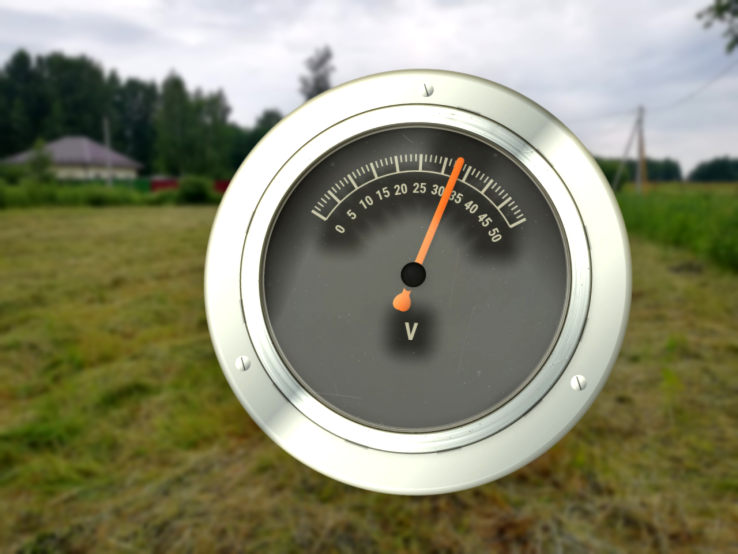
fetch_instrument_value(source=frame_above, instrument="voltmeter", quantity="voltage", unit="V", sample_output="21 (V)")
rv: 33 (V)
